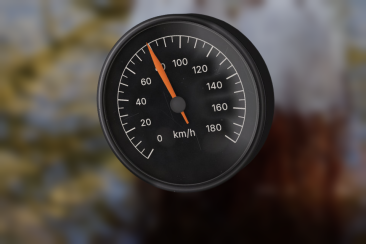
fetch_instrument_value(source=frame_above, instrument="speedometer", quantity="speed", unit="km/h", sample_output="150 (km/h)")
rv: 80 (km/h)
